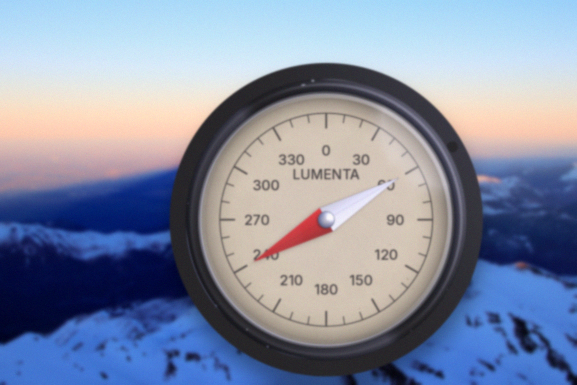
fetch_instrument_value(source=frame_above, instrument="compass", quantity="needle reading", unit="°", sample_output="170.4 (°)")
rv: 240 (°)
